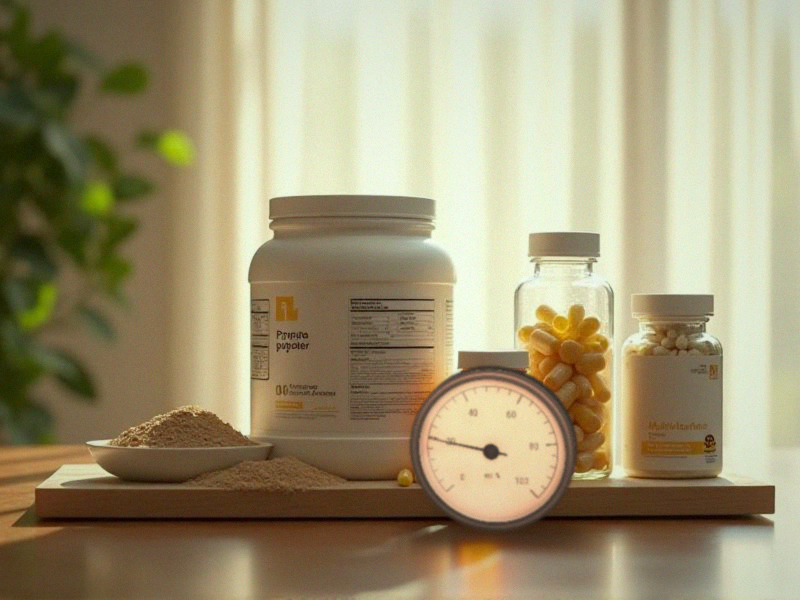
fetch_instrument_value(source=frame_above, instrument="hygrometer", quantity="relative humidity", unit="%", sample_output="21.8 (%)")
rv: 20 (%)
